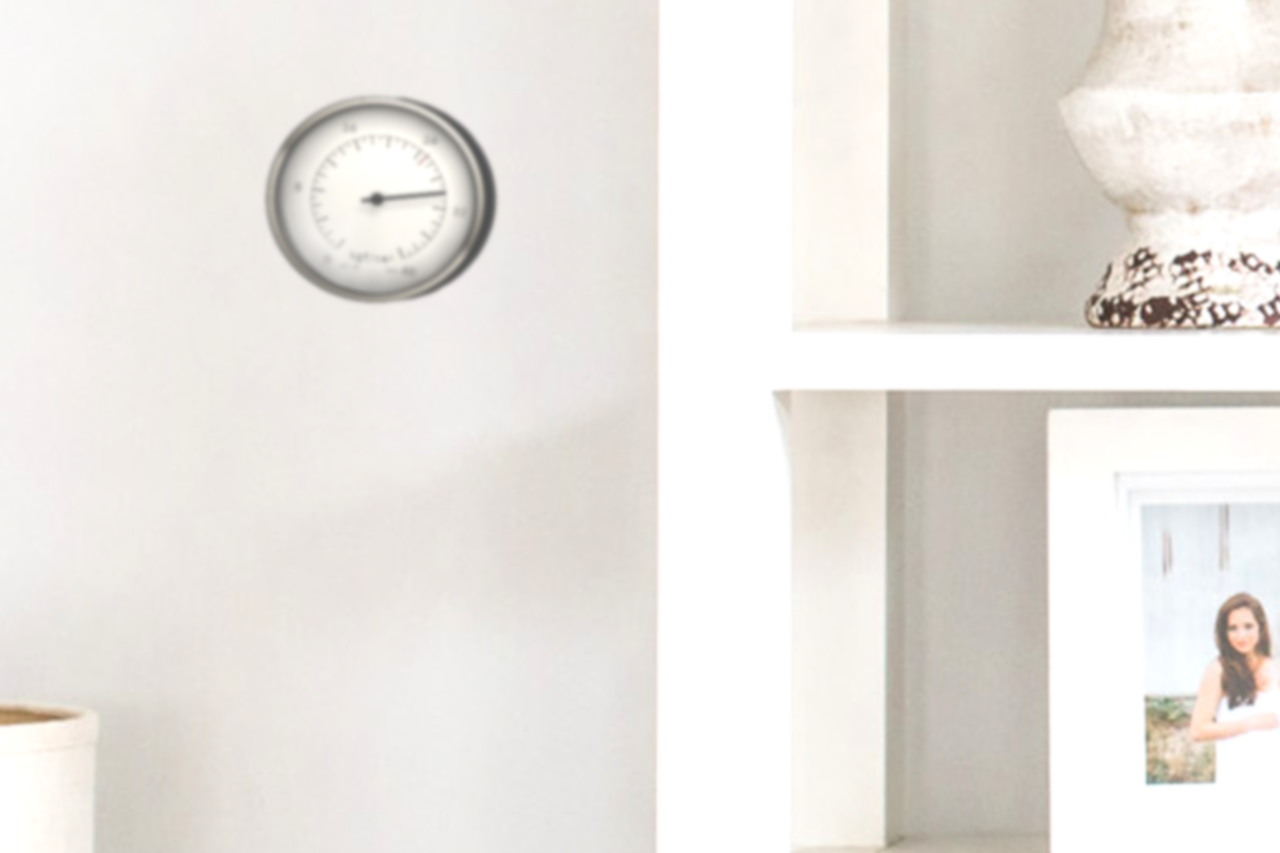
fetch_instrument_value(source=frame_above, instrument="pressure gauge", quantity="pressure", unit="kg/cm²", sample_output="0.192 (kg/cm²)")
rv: 30 (kg/cm²)
